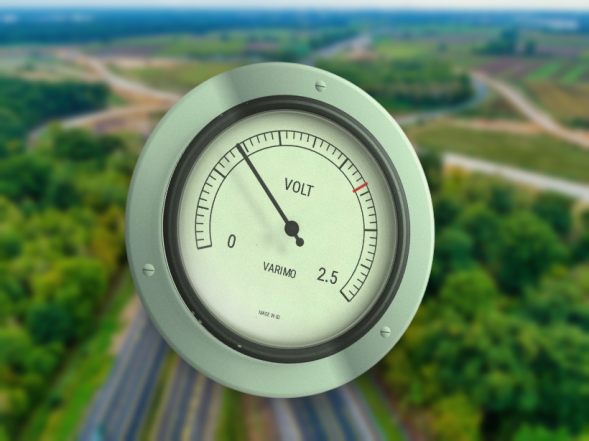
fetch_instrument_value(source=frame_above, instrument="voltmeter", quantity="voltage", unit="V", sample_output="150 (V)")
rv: 0.7 (V)
